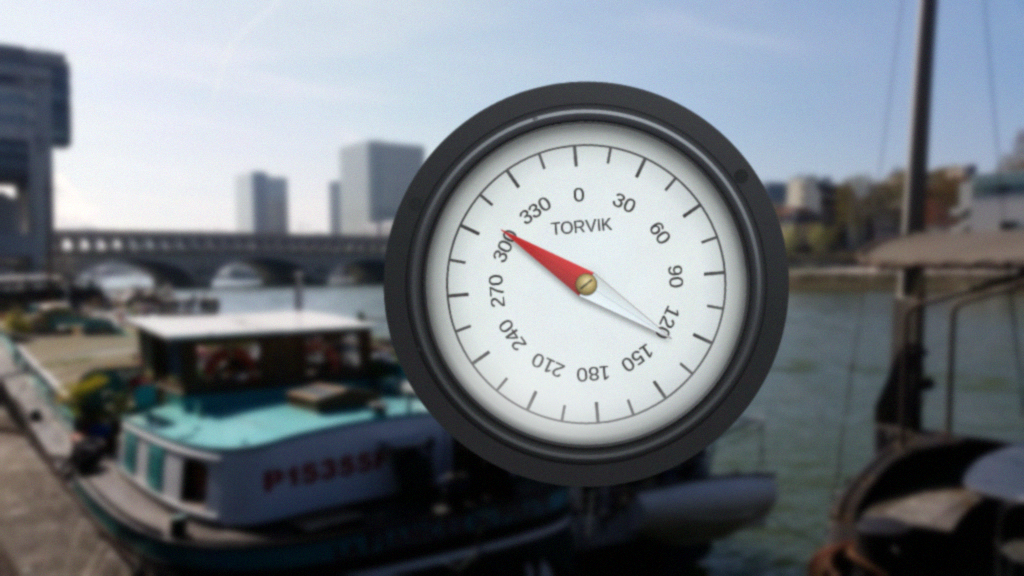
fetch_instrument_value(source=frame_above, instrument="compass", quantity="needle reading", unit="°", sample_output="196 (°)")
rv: 307.5 (°)
